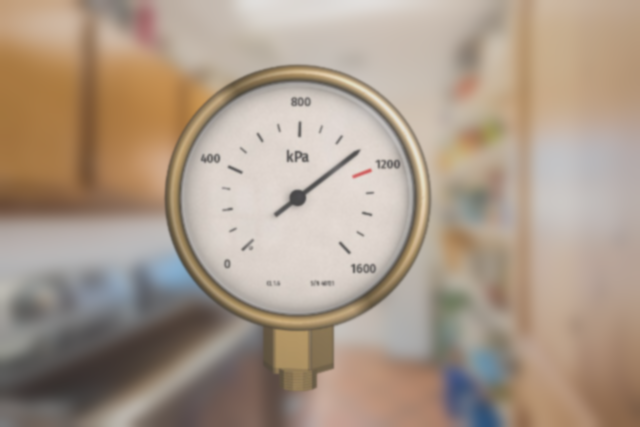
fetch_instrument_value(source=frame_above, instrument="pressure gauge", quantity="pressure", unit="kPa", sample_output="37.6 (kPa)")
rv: 1100 (kPa)
